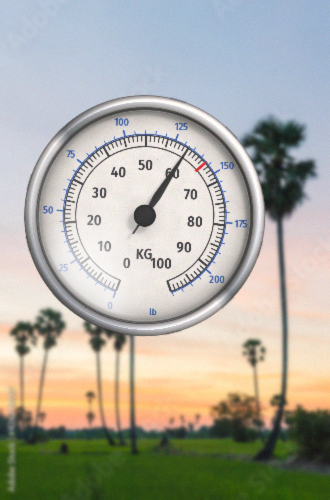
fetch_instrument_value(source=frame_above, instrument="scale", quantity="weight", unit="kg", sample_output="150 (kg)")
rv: 60 (kg)
